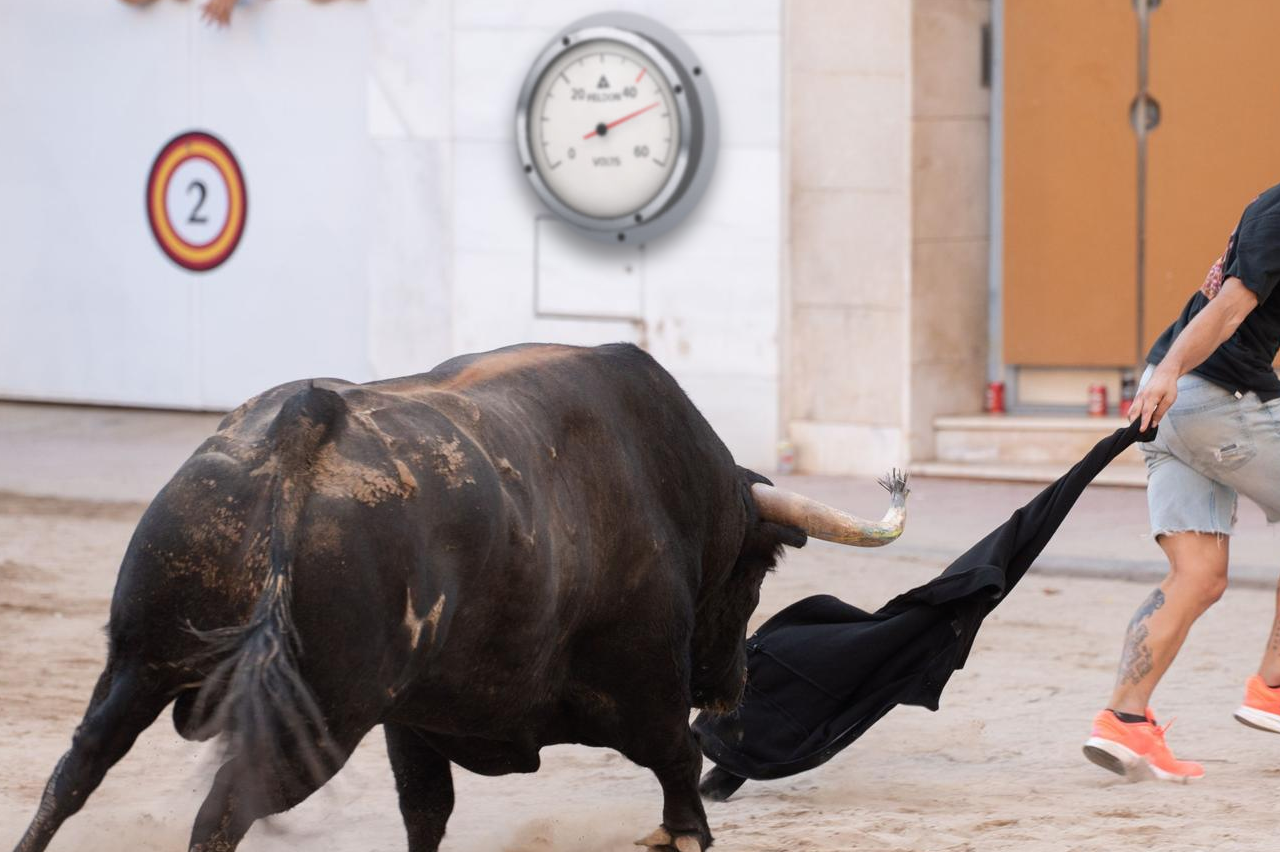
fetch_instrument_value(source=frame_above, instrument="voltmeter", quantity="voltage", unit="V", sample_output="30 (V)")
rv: 47.5 (V)
